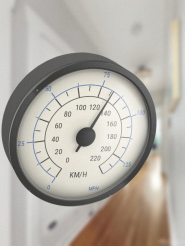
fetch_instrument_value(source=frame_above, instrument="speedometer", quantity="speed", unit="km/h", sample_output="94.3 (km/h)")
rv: 130 (km/h)
